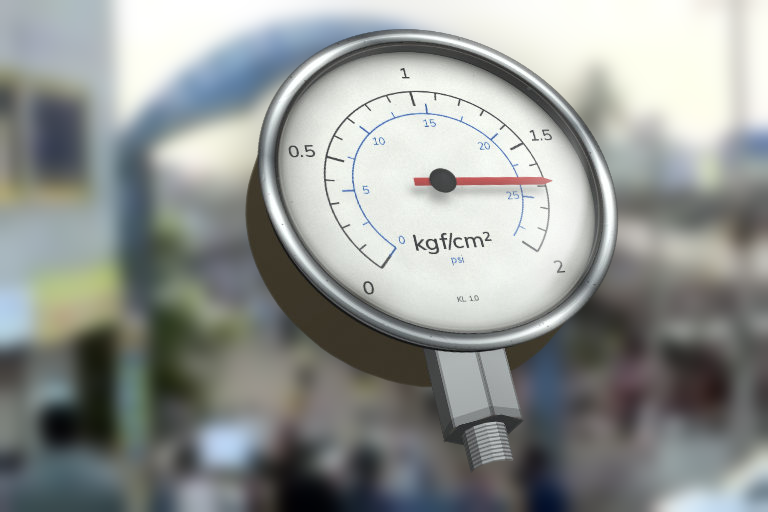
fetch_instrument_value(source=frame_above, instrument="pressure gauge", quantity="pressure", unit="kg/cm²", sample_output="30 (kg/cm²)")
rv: 1.7 (kg/cm²)
